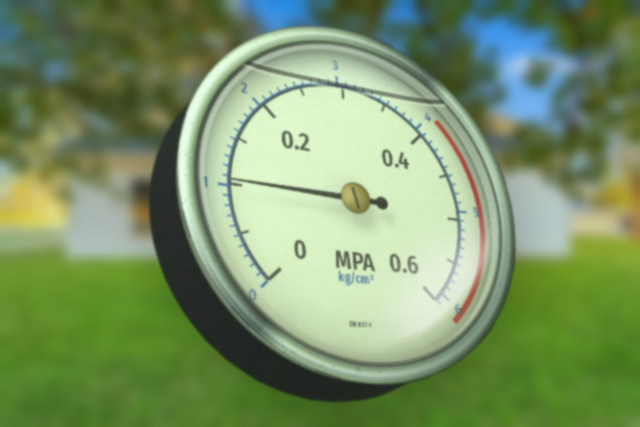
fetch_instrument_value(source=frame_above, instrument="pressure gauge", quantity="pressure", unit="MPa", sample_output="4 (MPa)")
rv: 0.1 (MPa)
